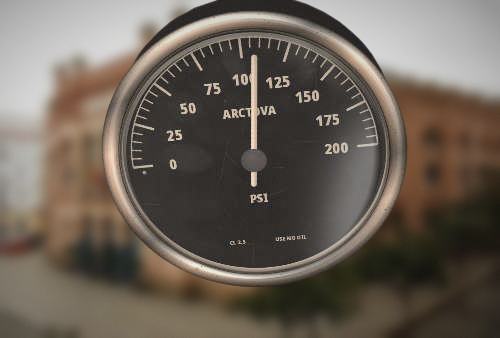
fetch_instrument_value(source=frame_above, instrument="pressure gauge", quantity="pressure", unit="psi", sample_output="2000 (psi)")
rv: 107.5 (psi)
